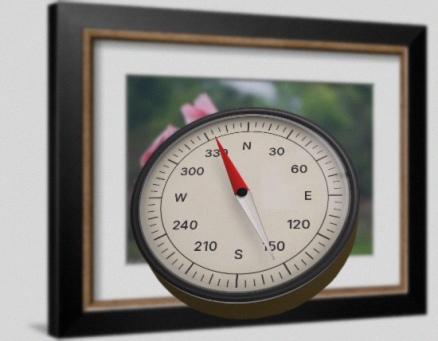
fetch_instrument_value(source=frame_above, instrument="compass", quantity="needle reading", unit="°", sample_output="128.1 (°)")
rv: 335 (°)
